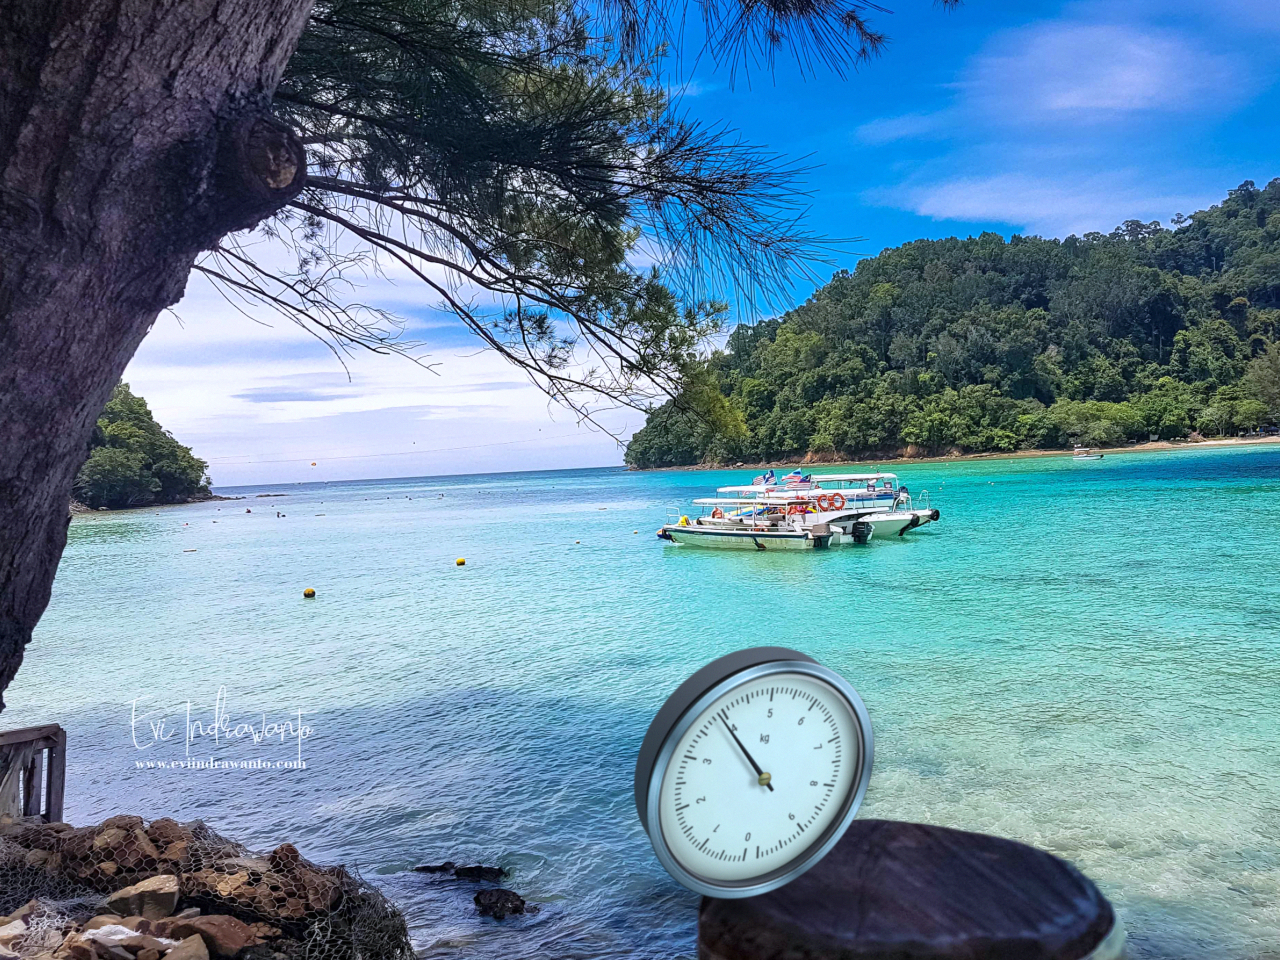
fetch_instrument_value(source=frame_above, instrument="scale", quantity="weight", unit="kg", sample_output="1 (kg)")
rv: 3.9 (kg)
